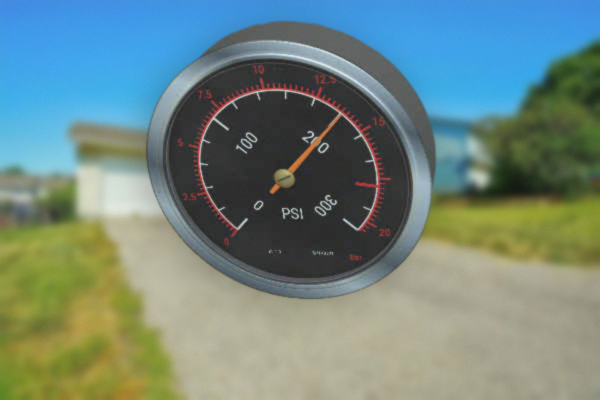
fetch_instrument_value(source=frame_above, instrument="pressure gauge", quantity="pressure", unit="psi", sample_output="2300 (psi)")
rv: 200 (psi)
